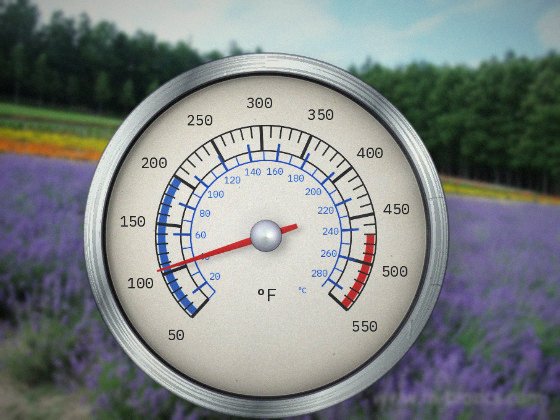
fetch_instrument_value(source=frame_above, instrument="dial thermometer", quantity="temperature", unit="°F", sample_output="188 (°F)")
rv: 105 (°F)
